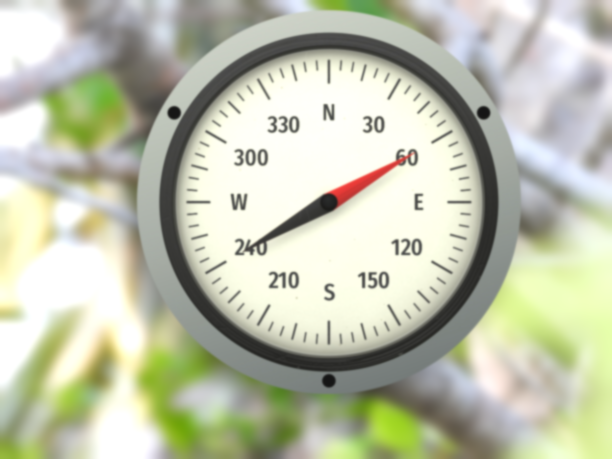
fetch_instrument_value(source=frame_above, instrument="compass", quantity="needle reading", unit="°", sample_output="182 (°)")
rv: 60 (°)
